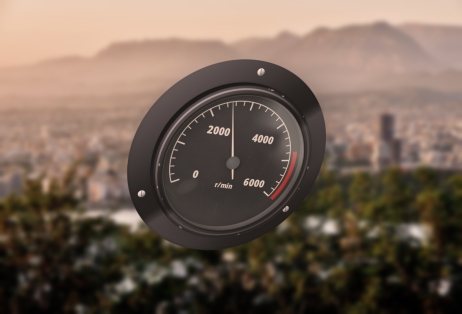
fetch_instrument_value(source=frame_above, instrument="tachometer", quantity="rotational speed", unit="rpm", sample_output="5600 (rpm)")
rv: 2500 (rpm)
